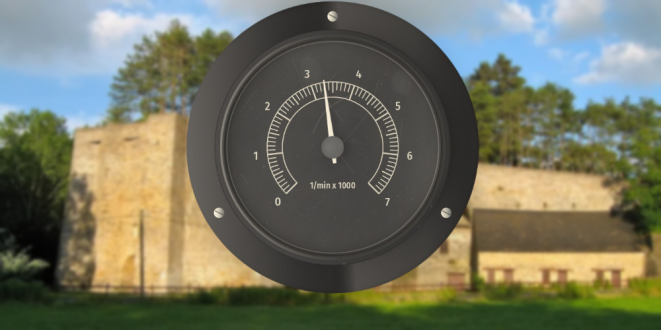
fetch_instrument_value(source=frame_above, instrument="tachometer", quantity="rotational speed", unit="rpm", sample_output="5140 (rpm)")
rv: 3300 (rpm)
